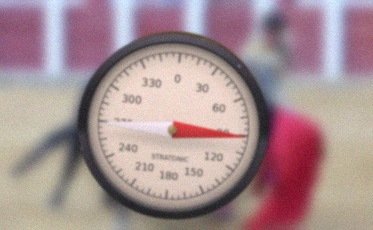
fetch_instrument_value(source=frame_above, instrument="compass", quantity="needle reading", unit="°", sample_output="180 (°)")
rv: 90 (°)
